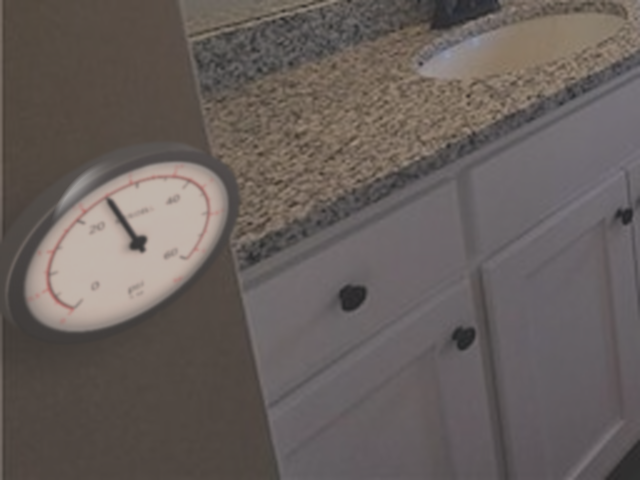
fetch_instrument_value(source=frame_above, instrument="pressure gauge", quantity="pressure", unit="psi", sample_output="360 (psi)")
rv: 25 (psi)
